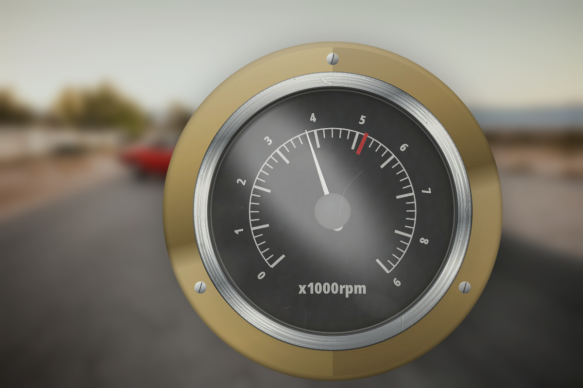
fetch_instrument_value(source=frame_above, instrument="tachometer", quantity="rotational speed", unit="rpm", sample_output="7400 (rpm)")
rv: 3800 (rpm)
